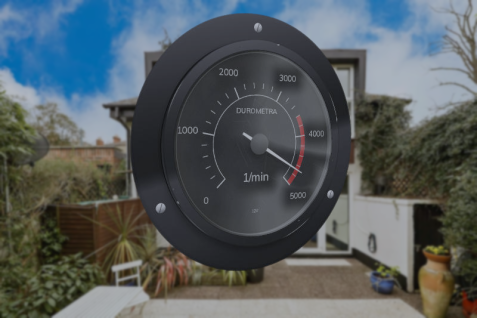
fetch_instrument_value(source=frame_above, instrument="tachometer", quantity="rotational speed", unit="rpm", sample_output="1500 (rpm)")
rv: 4700 (rpm)
